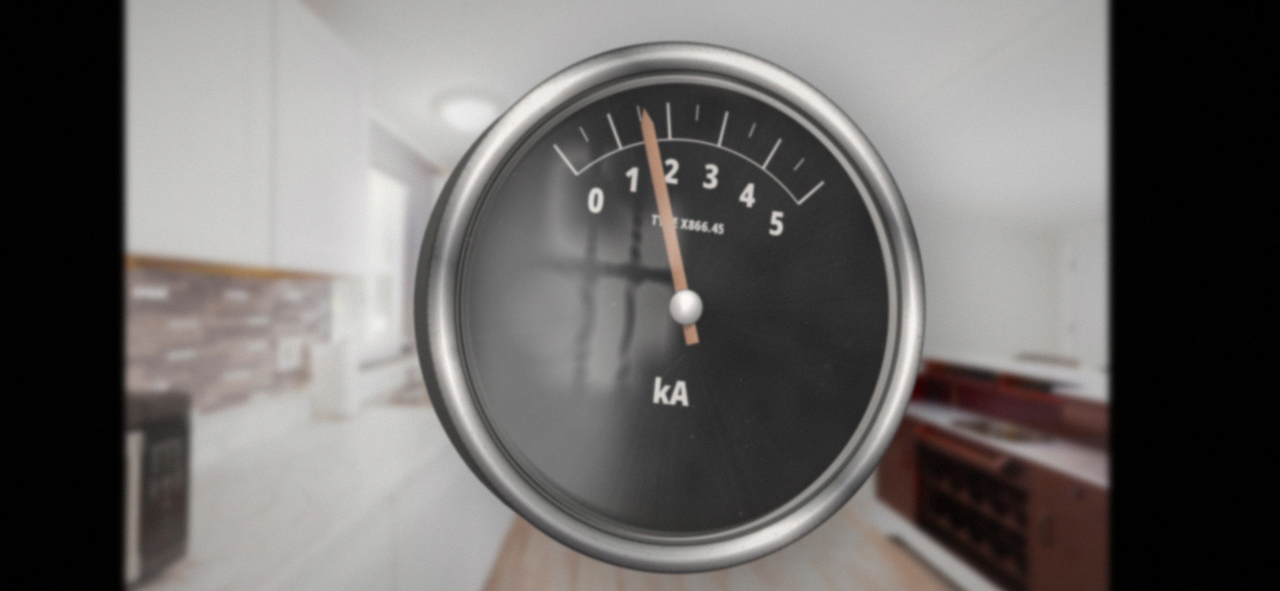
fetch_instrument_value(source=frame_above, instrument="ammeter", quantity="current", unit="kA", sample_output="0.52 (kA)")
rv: 1.5 (kA)
